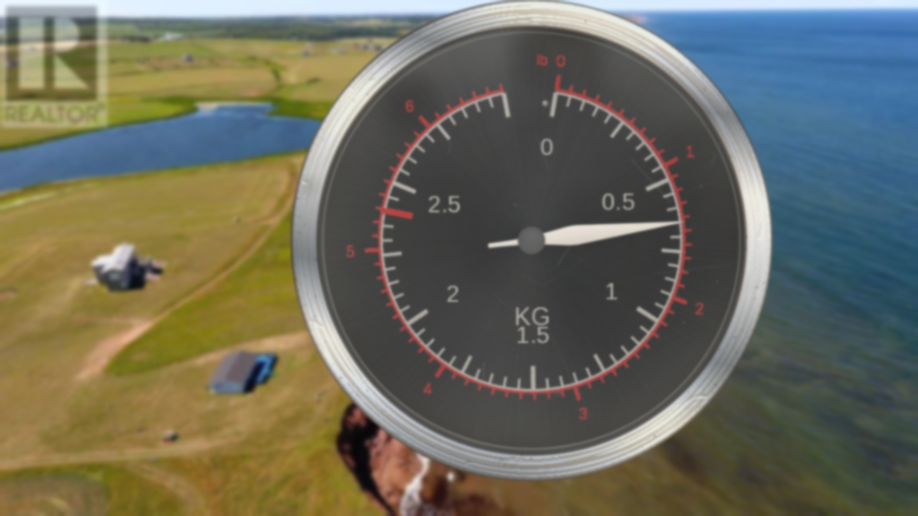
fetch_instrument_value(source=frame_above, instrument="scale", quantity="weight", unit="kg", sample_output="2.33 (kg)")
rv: 0.65 (kg)
